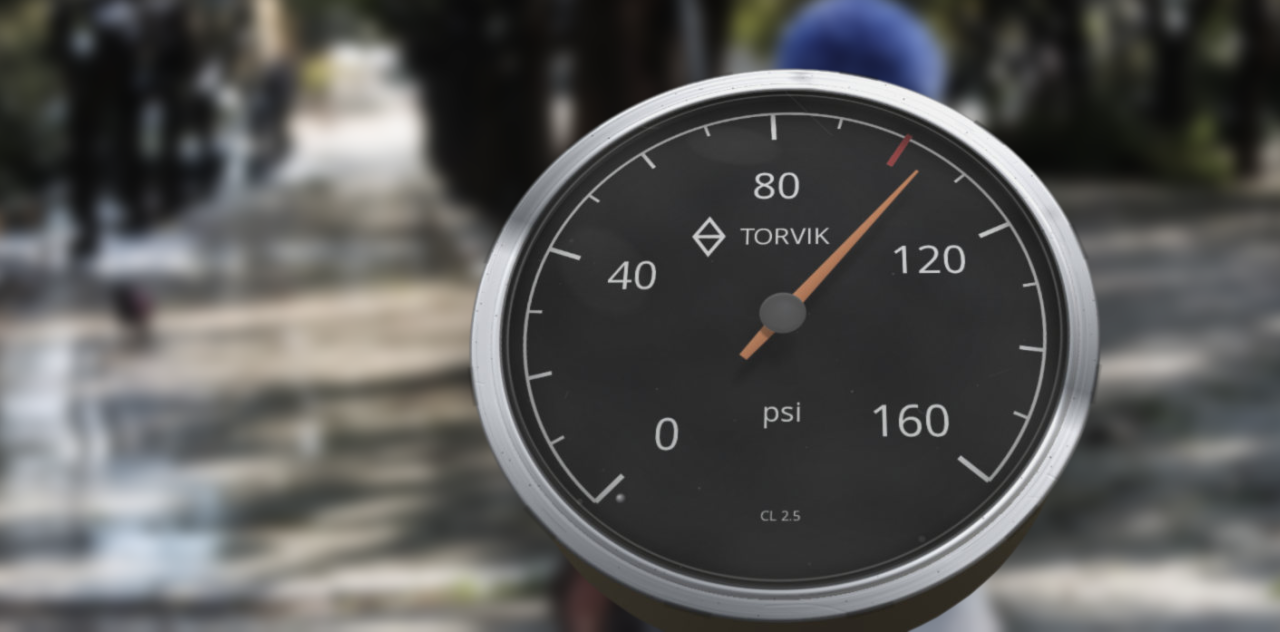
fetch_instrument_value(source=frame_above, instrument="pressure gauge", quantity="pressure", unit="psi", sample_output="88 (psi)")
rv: 105 (psi)
